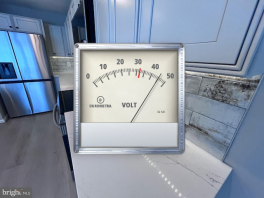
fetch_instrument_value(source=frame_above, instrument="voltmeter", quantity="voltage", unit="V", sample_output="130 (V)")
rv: 45 (V)
